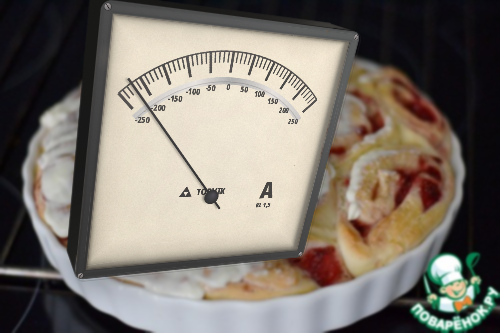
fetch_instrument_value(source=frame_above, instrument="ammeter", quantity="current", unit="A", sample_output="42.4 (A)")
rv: -220 (A)
